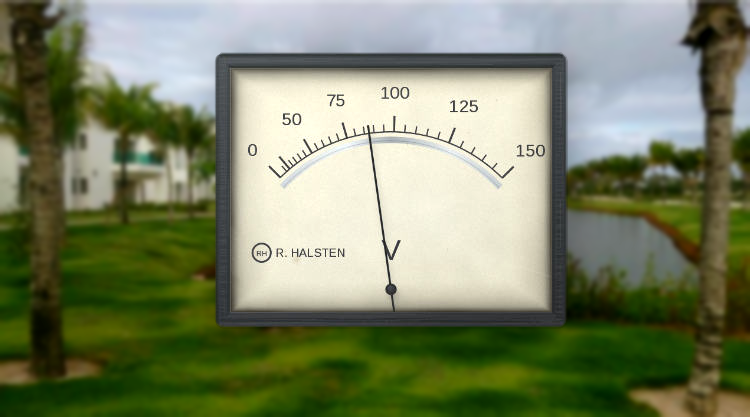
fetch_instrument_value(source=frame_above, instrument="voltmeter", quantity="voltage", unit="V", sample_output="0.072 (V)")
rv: 87.5 (V)
